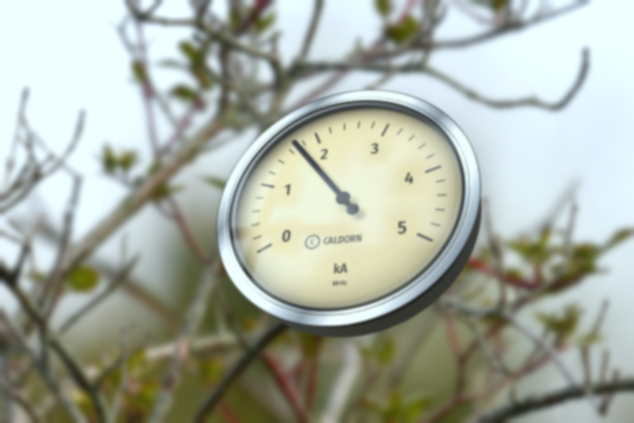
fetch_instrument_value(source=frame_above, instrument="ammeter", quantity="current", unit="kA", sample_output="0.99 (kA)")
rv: 1.7 (kA)
